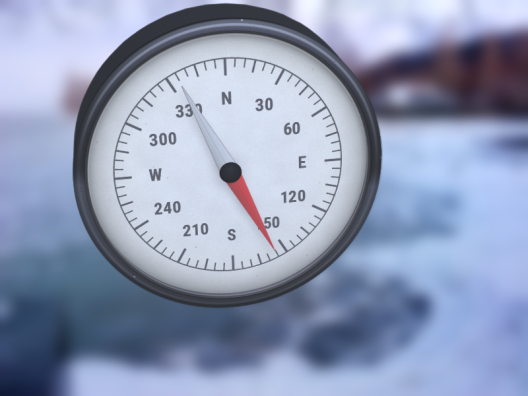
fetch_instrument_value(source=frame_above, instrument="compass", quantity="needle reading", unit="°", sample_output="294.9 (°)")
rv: 155 (°)
